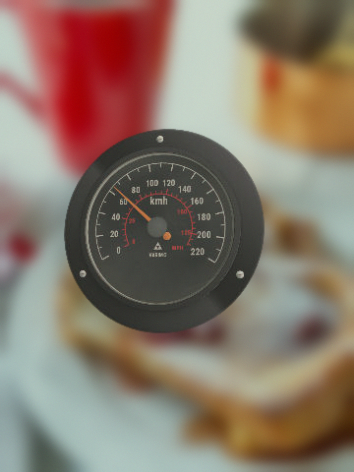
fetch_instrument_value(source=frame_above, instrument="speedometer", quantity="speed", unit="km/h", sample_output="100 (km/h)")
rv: 65 (km/h)
